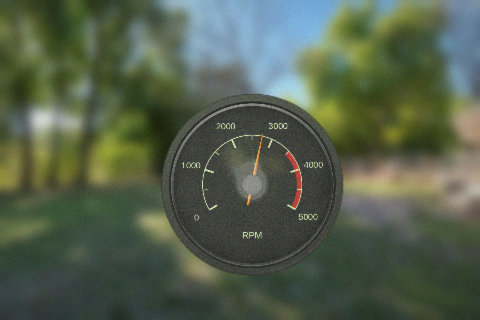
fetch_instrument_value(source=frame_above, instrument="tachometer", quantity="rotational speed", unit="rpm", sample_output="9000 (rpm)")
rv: 2750 (rpm)
